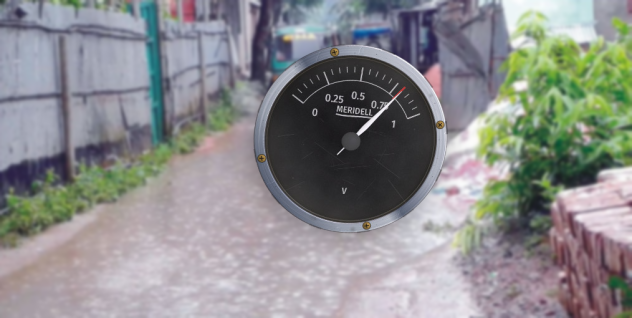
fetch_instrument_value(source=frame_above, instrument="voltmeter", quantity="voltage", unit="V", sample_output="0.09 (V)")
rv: 0.8 (V)
